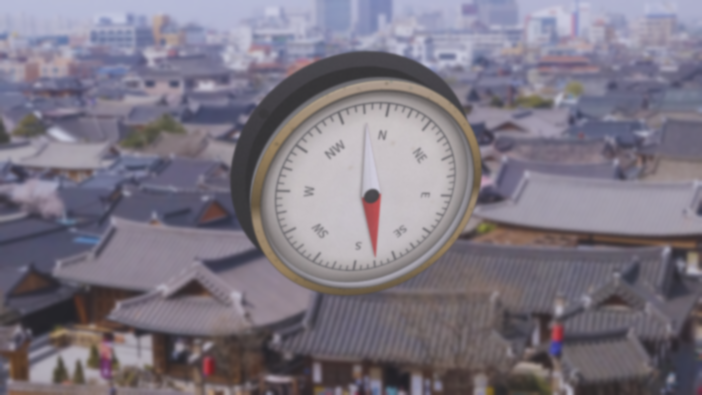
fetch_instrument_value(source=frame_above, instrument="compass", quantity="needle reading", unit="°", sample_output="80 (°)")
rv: 165 (°)
